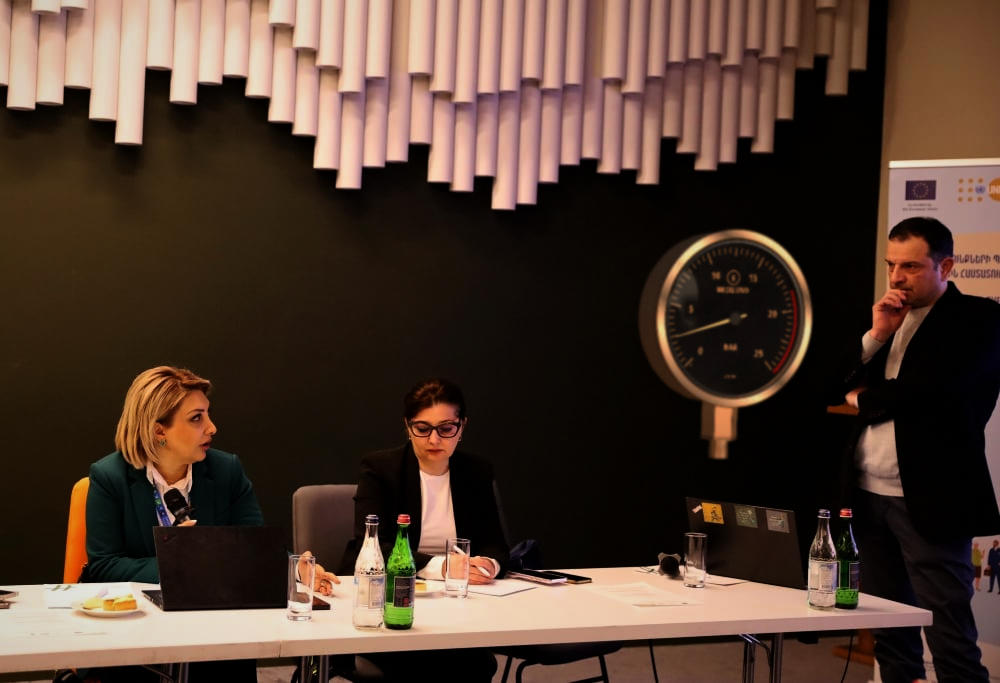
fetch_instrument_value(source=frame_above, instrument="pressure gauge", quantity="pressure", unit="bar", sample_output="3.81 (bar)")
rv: 2.5 (bar)
